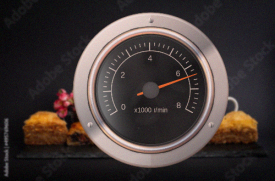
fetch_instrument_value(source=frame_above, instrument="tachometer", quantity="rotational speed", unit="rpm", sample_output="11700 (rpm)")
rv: 6400 (rpm)
